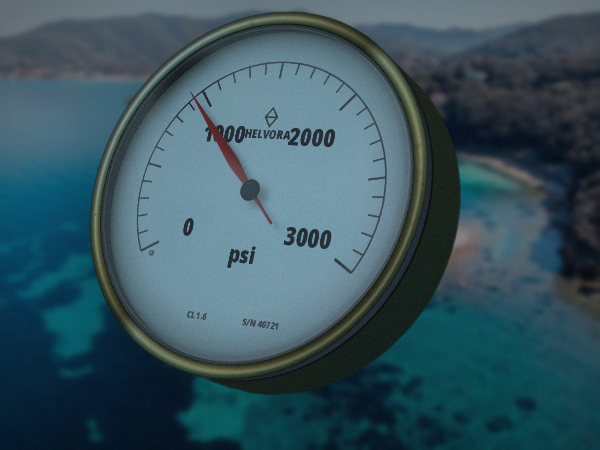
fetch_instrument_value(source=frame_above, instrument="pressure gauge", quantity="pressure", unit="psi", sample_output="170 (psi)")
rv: 950 (psi)
